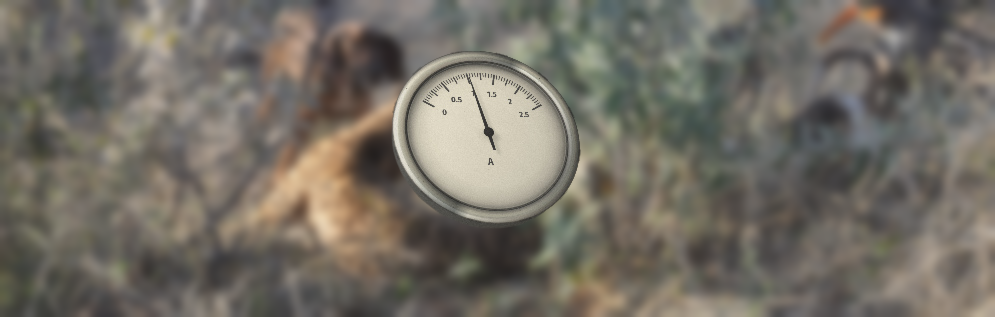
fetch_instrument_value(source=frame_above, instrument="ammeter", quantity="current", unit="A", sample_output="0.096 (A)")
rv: 1 (A)
